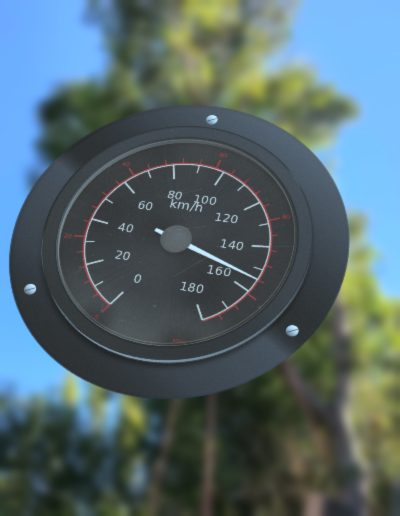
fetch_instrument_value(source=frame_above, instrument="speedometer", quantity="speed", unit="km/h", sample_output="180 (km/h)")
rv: 155 (km/h)
